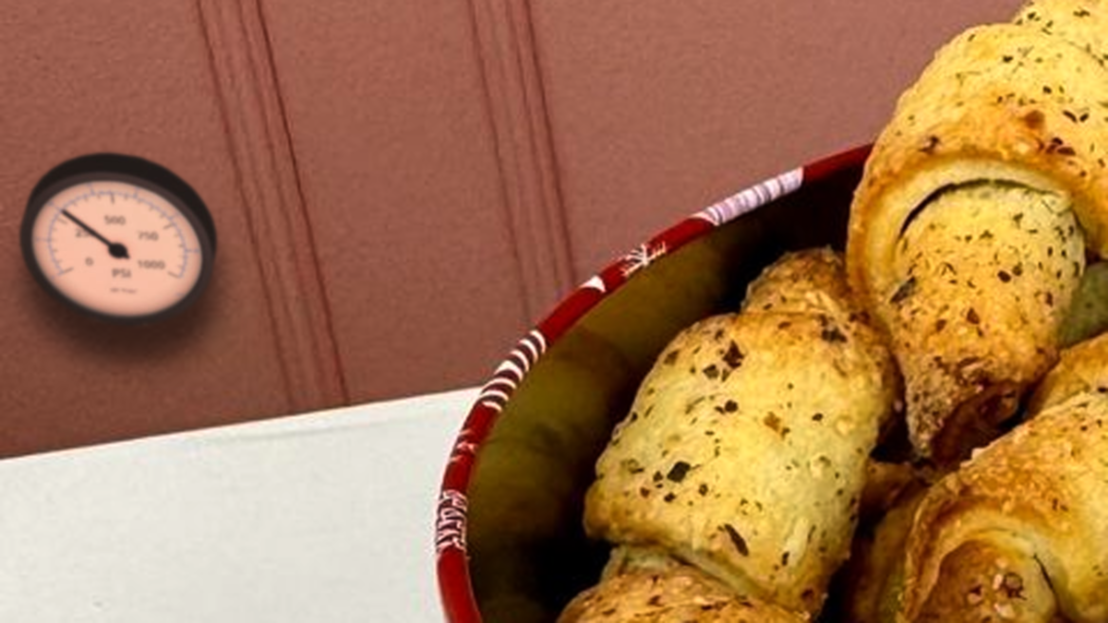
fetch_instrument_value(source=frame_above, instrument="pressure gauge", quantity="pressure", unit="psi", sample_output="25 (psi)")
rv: 300 (psi)
